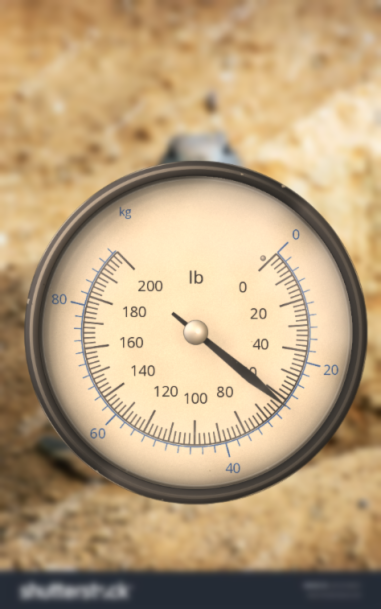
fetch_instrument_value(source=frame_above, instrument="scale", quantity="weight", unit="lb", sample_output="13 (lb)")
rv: 62 (lb)
